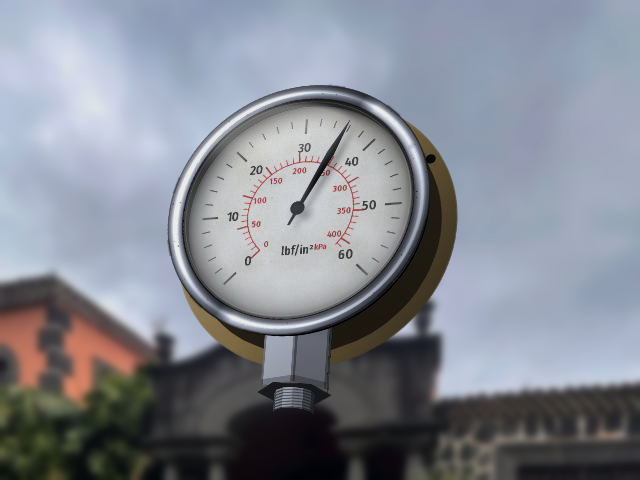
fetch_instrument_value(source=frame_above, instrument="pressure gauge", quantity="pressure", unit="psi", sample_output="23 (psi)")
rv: 36 (psi)
